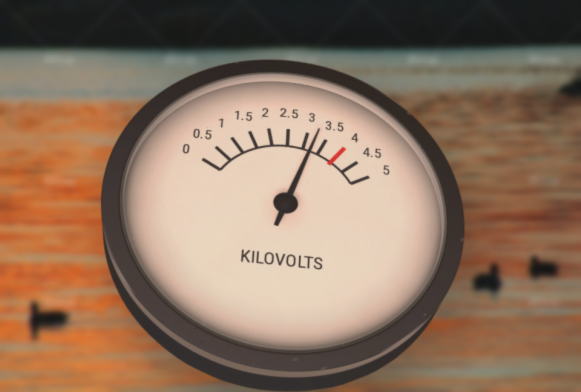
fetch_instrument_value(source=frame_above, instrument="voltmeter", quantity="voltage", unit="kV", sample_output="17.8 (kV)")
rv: 3.25 (kV)
